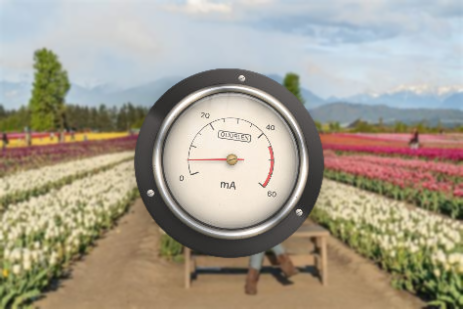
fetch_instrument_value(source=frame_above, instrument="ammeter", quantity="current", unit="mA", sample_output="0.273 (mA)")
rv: 5 (mA)
